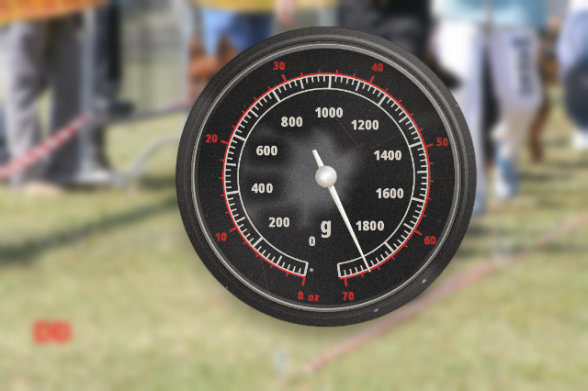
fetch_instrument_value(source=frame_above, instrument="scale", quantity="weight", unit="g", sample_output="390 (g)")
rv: 1900 (g)
